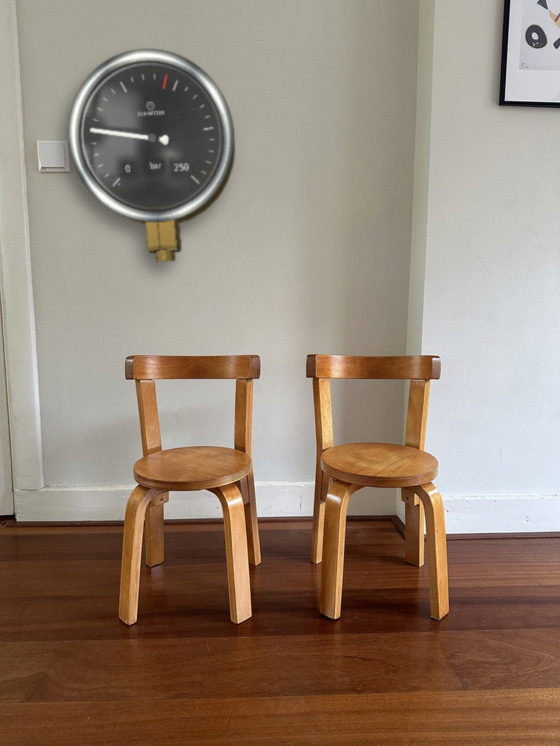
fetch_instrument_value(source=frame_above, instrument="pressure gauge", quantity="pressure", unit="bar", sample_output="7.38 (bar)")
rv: 50 (bar)
